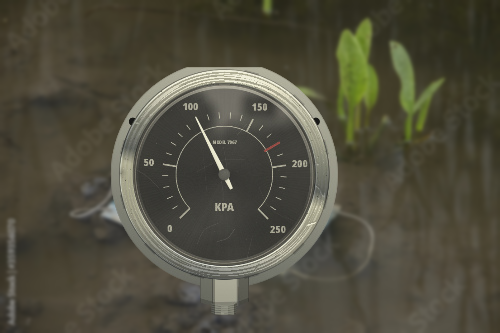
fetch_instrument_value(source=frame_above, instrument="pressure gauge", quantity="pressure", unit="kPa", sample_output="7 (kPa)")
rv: 100 (kPa)
